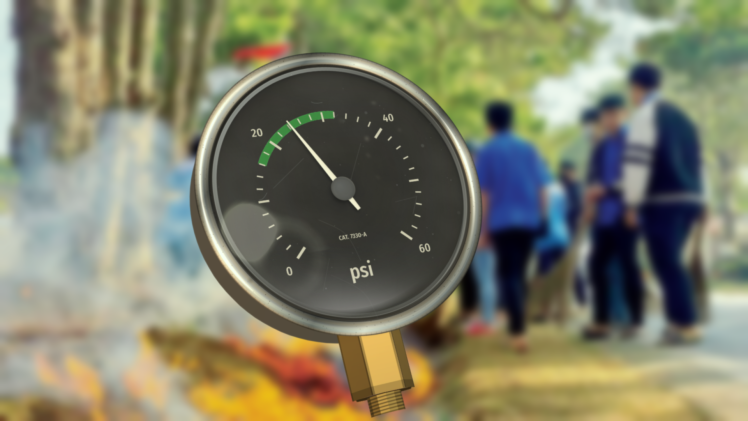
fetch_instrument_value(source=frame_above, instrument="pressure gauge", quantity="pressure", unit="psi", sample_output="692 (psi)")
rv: 24 (psi)
